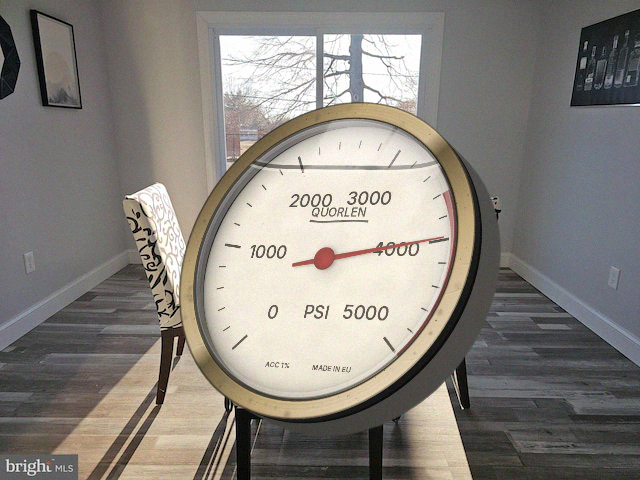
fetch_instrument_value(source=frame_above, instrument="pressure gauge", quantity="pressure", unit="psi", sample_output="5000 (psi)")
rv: 4000 (psi)
